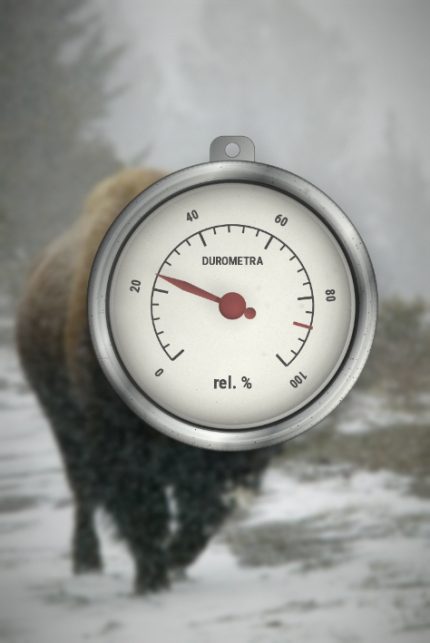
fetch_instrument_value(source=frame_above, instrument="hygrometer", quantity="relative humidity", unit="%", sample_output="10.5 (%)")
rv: 24 (%)
